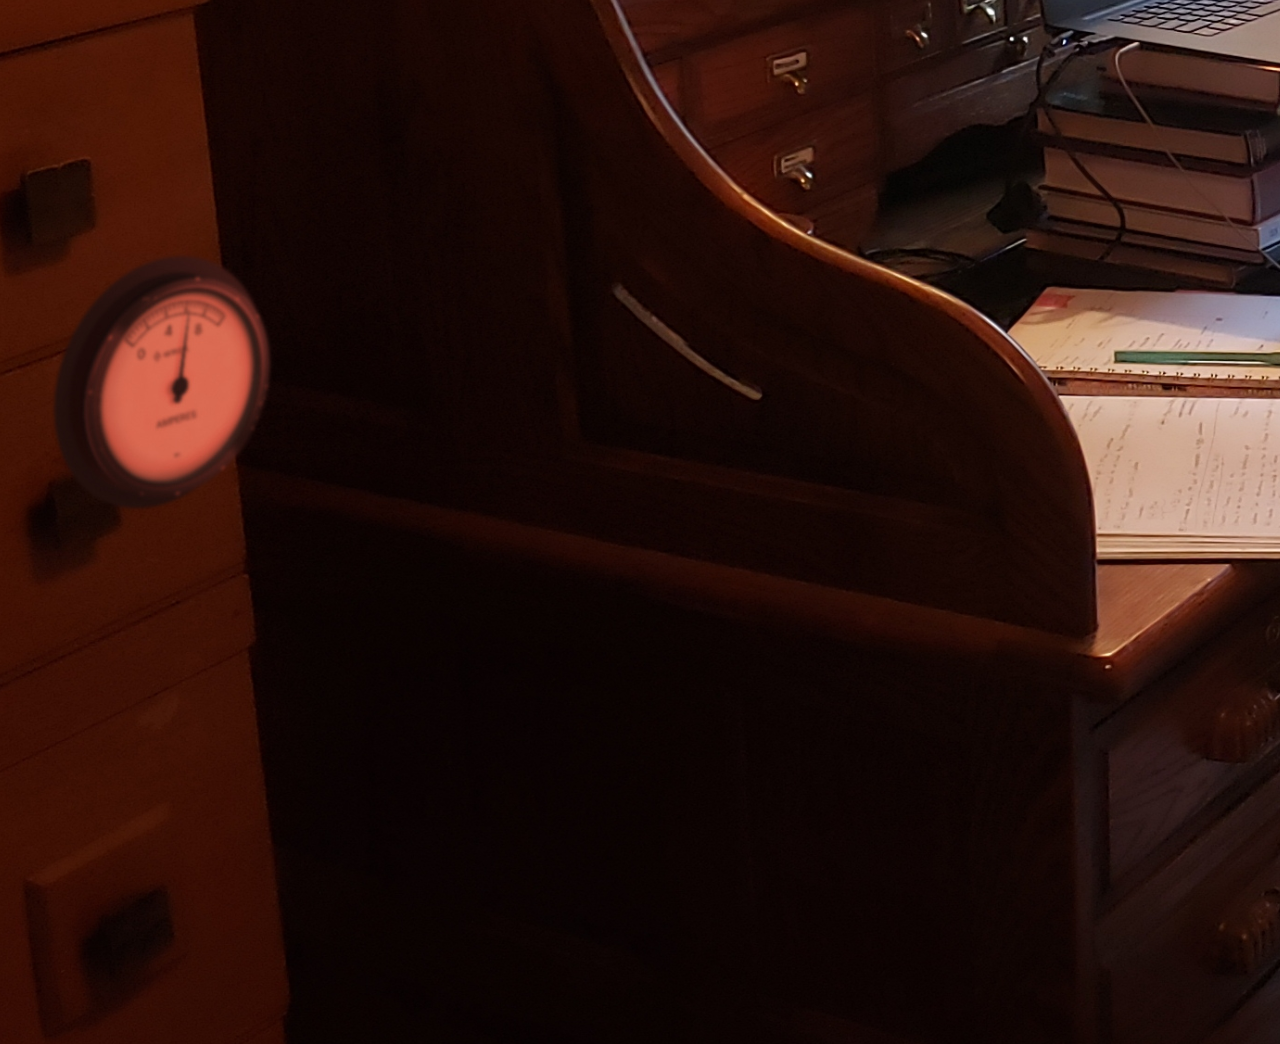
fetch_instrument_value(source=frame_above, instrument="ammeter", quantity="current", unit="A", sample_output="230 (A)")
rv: 6 (A)
